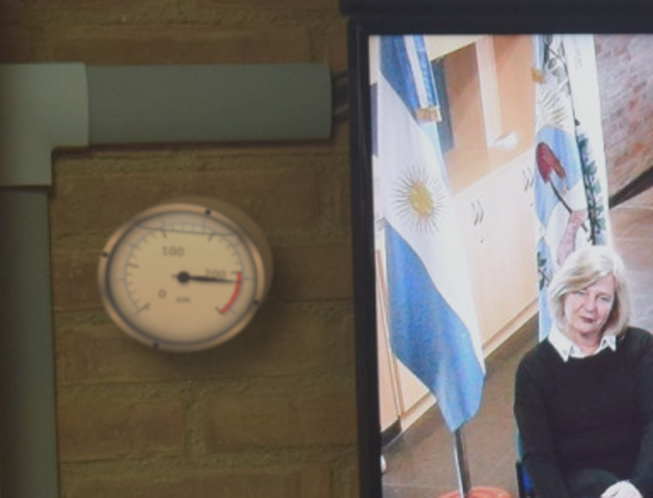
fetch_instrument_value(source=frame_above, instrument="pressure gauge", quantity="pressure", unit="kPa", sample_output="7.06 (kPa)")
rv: 210 (kPa)
